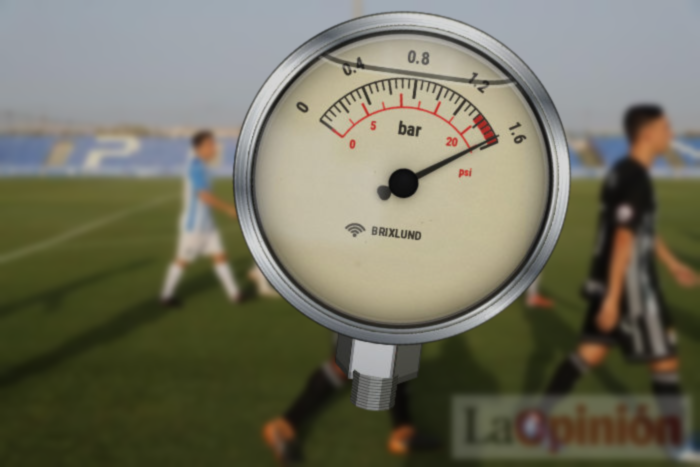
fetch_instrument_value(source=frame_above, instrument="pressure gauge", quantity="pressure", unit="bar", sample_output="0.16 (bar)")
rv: 1.55 (bar)
